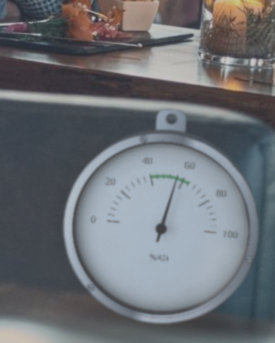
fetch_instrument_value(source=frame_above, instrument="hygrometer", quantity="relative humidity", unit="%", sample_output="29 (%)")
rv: 56 (%)
